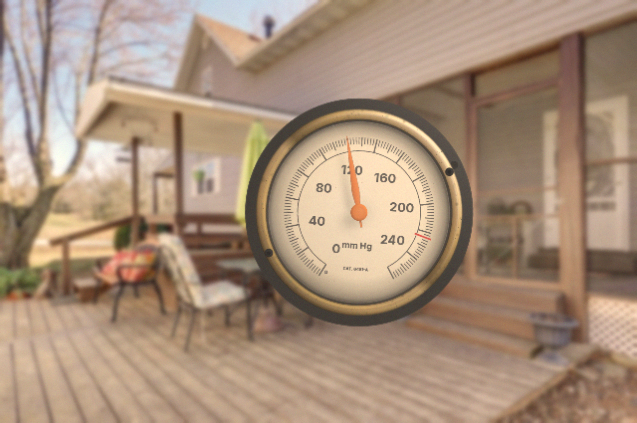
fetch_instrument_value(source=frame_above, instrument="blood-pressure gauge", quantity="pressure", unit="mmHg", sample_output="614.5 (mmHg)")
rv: 120 (mmHg)
